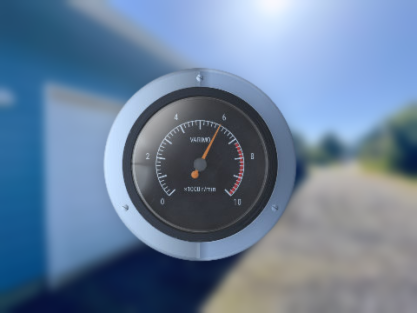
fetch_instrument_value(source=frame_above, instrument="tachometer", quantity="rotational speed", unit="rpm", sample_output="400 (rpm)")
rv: 6000 (rpm)
